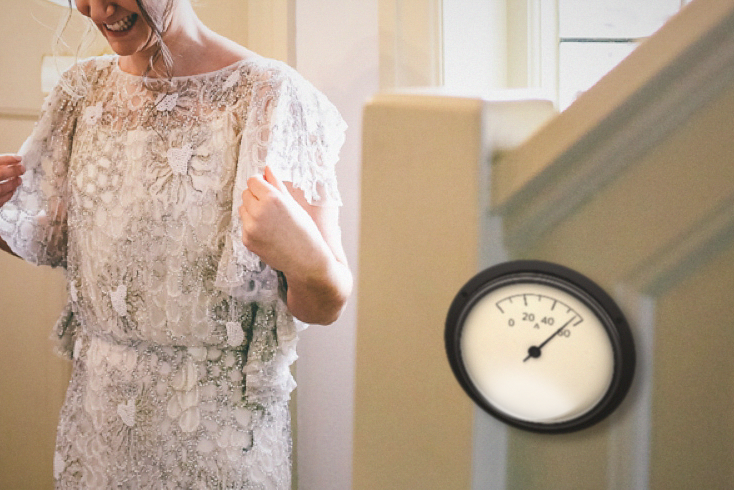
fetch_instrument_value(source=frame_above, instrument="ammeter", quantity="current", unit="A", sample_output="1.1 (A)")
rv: 55 (A)
